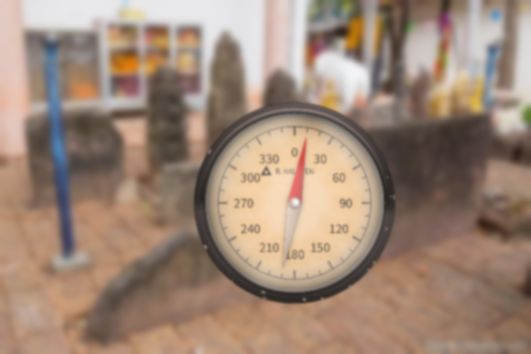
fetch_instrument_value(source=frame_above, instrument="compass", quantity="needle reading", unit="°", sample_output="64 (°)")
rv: 10 (°)
